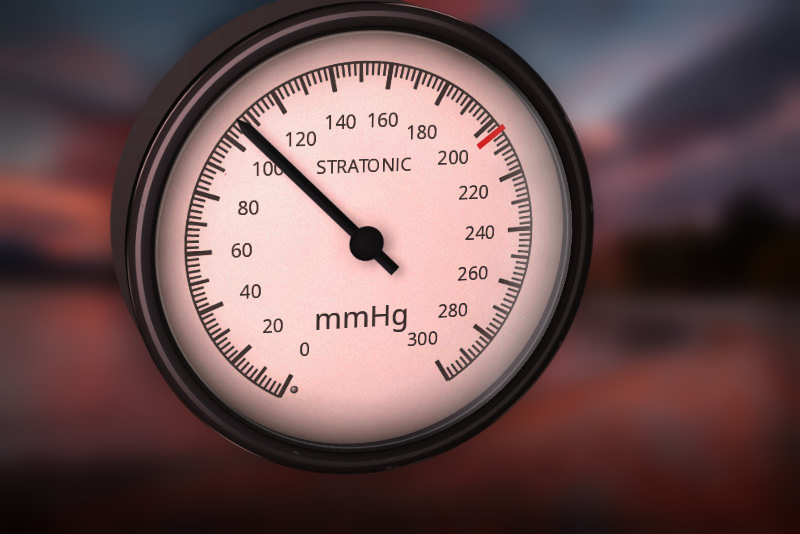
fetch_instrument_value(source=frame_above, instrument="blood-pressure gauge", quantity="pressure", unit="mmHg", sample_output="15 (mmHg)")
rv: 106 (mmHg)
